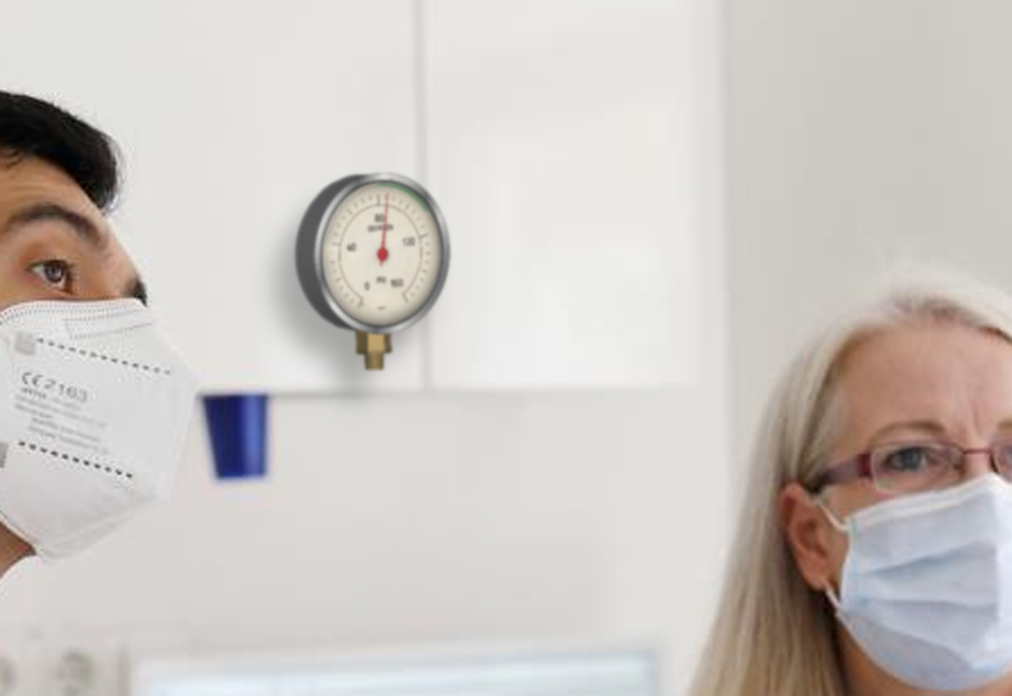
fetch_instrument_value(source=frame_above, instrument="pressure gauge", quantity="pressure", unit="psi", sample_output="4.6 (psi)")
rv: 85 (psi)
